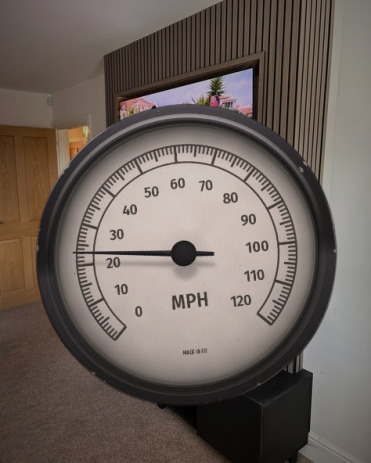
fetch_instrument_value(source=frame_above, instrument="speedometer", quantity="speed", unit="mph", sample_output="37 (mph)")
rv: 23 (mph)
